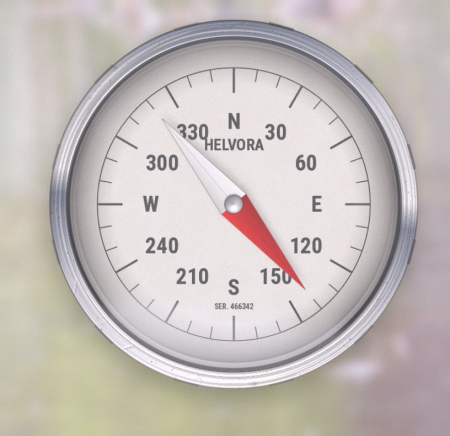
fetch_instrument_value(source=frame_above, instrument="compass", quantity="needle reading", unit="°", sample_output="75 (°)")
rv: 140 (°)
